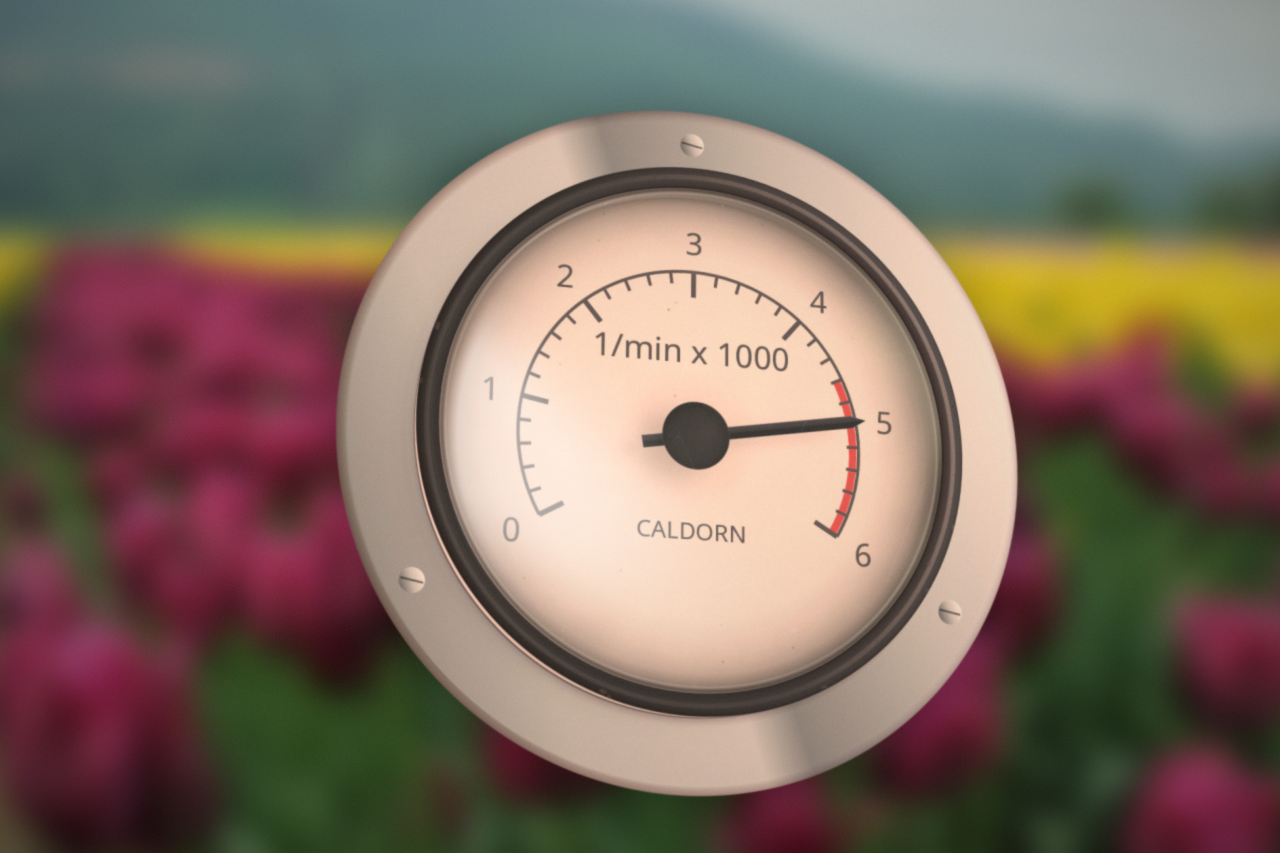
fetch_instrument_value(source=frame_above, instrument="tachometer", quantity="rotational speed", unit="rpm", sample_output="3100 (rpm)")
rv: 5000 (rpm)
